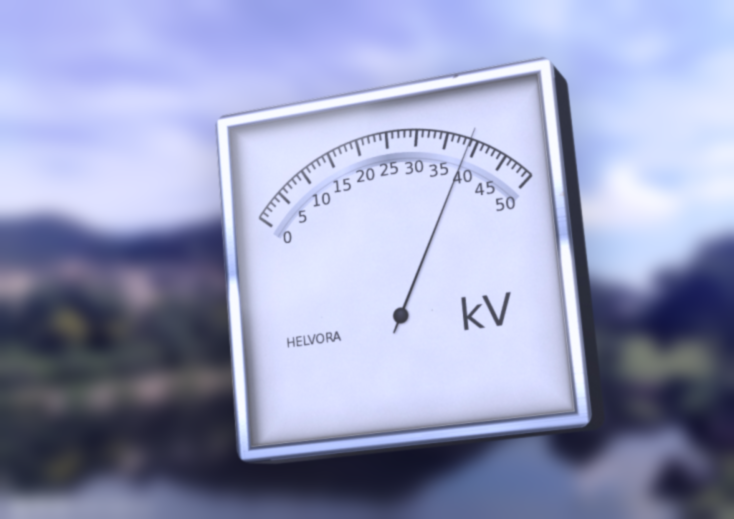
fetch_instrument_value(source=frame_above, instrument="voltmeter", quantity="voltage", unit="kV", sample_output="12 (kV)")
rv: 39 (kV)
